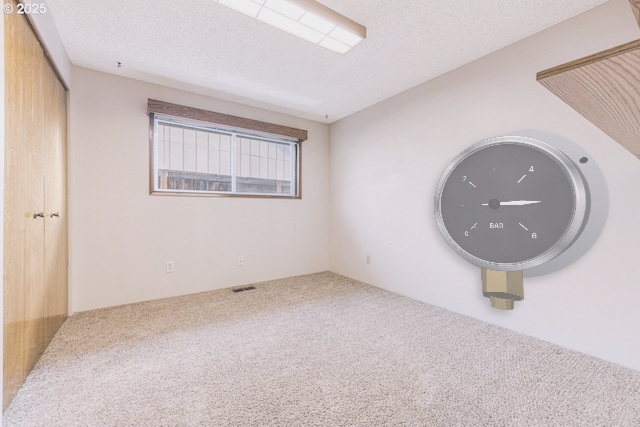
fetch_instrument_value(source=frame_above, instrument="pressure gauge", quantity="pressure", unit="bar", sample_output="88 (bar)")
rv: 5 (bar)
